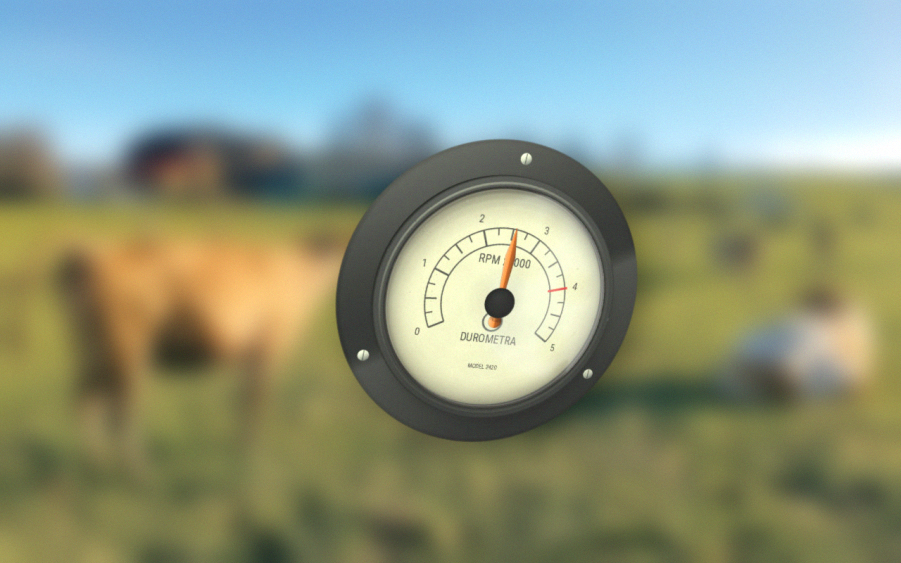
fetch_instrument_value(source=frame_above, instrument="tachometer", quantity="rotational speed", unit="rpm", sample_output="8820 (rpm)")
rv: 2500 (rpm)
